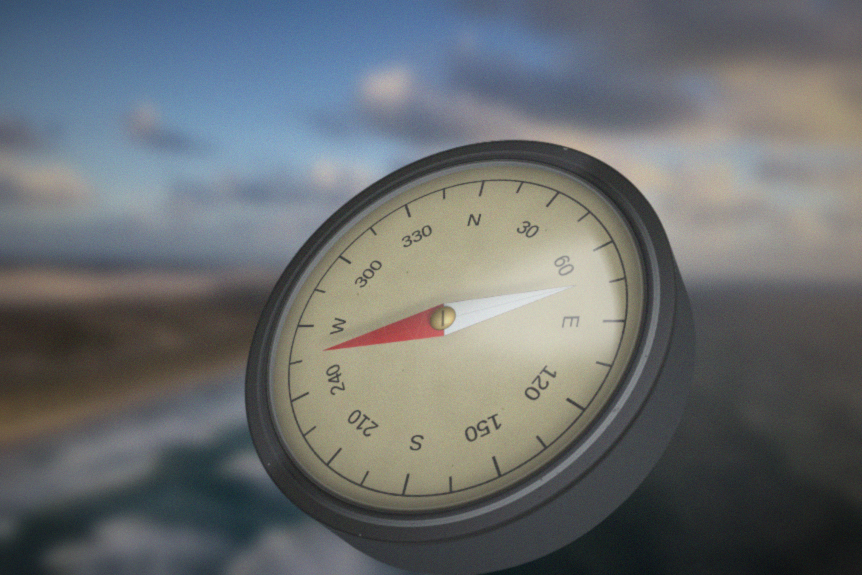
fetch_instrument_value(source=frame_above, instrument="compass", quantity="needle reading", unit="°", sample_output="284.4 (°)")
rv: 255 (°)
